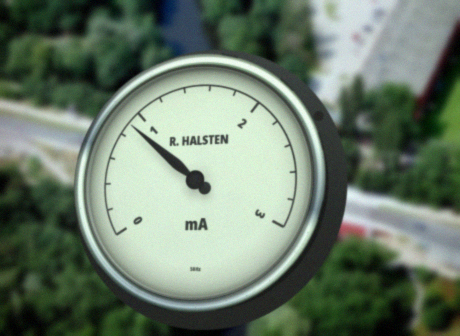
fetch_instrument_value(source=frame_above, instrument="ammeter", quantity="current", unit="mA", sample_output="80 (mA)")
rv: 0.9 (mA)
